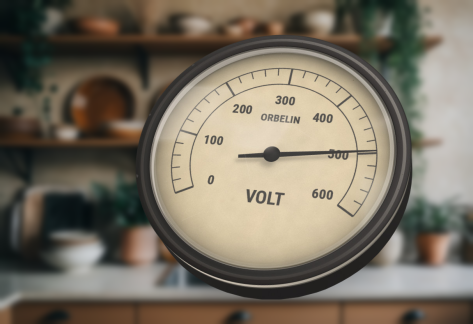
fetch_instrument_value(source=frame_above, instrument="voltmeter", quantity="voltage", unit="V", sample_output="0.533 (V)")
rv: 500 (V)
